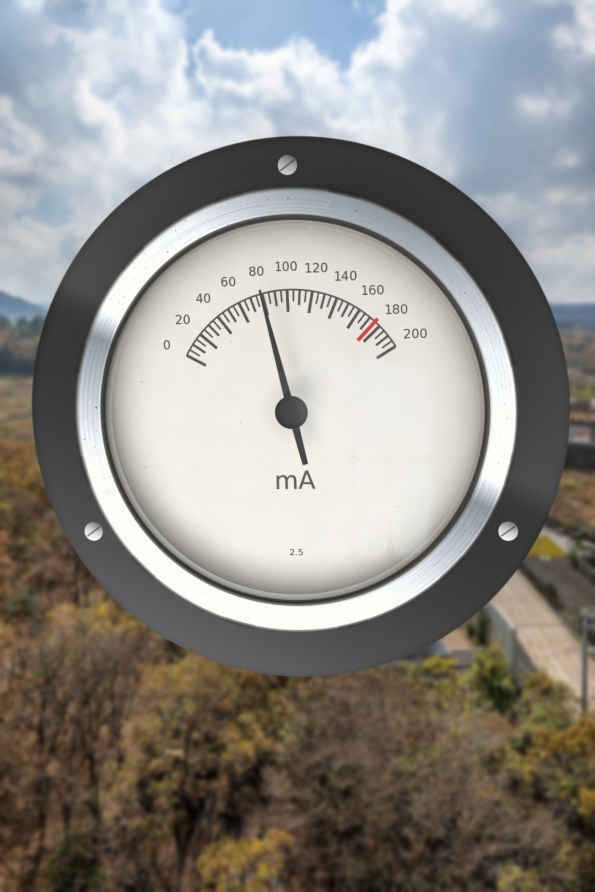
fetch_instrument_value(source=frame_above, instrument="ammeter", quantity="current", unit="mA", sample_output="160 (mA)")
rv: 80 (mA)
